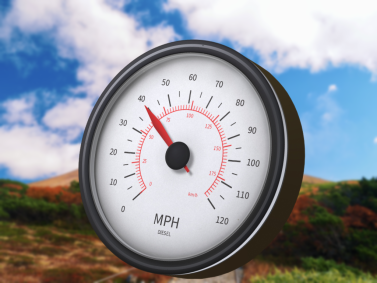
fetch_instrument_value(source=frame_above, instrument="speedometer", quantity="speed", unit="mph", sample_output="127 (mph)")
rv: 40 (mph)
